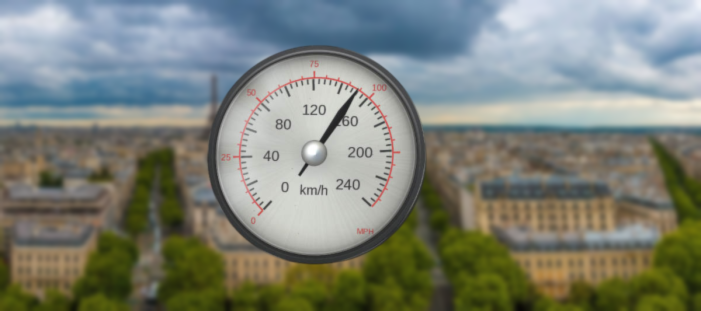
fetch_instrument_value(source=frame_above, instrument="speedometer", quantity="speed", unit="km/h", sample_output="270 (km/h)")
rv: 152 (km/h)
